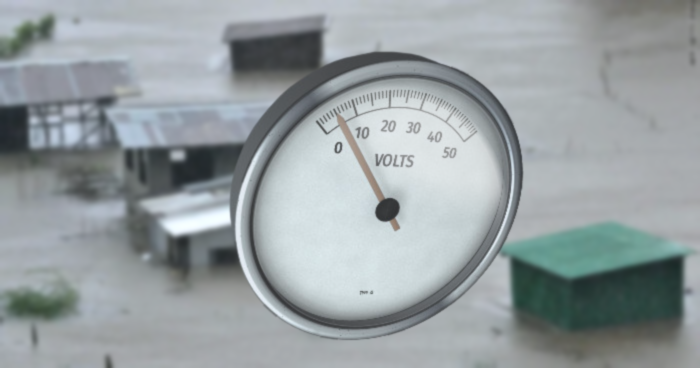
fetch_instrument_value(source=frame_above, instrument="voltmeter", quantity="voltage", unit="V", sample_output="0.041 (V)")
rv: 5 (V)
